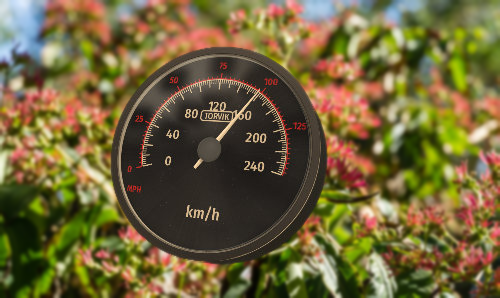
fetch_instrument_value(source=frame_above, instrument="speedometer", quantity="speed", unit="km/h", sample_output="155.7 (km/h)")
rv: 160 (km/h)
